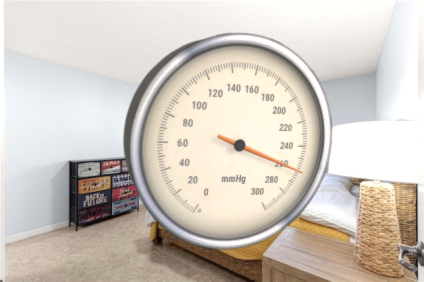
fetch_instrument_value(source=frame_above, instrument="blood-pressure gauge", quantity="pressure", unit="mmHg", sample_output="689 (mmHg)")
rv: 260 (mmHg)
